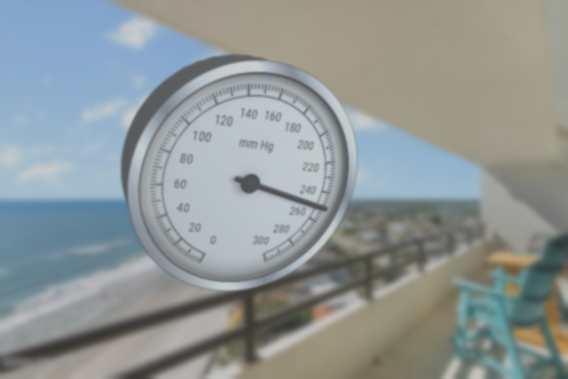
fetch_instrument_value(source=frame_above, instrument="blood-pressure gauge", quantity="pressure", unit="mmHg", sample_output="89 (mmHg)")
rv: 250 (mmHg)
